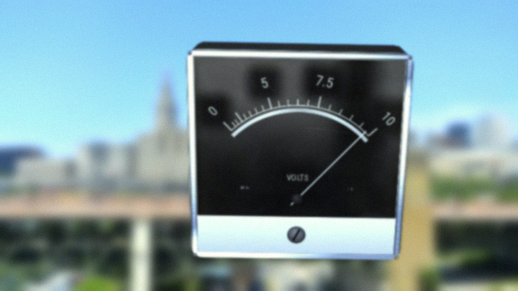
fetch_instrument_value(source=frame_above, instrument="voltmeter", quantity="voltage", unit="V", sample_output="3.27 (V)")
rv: 9.75 (V)
